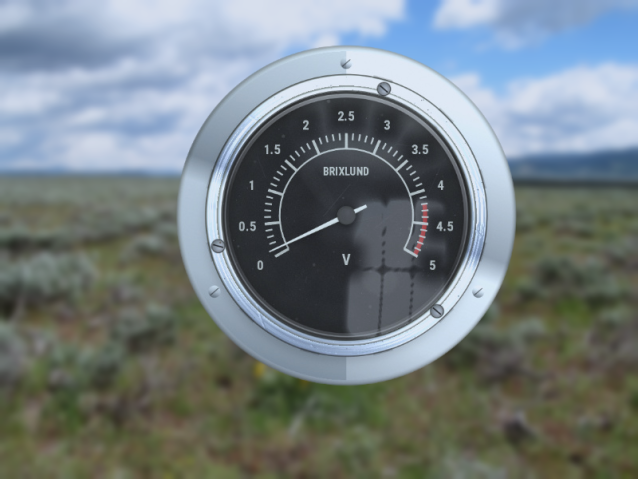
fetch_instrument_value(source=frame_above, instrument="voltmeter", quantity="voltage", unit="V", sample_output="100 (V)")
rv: 0.1 (V)
